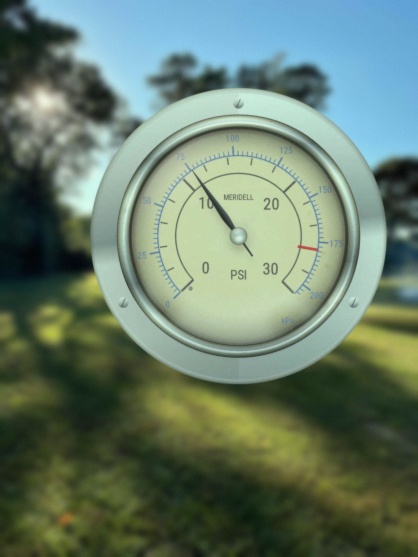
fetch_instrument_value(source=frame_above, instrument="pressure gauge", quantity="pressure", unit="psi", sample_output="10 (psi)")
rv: 11 (psi)
